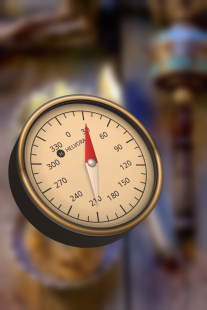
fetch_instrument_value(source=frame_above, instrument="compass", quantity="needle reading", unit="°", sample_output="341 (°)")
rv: 30 (°)
